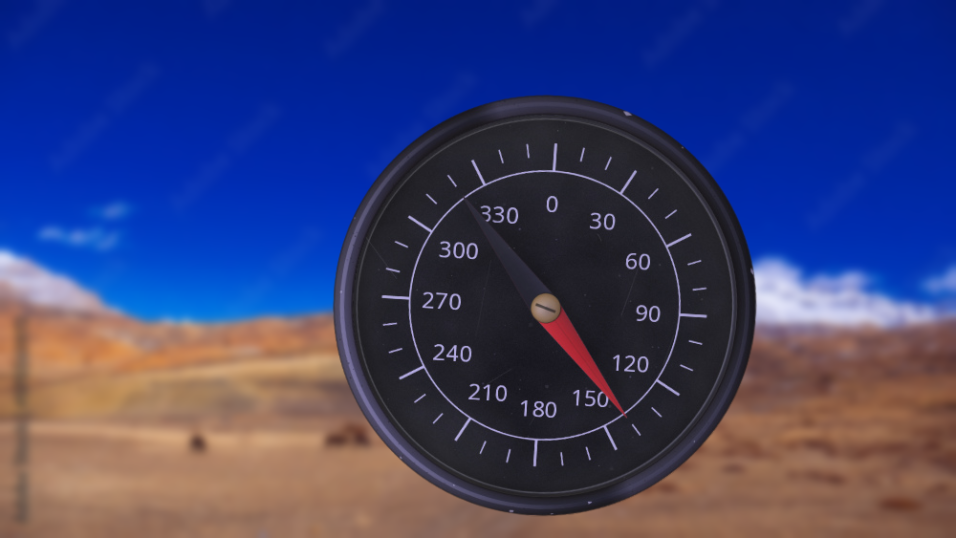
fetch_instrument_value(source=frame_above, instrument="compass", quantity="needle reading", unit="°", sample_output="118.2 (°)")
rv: 140 (°)
